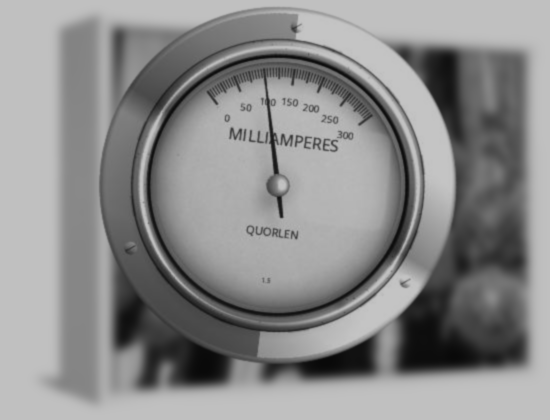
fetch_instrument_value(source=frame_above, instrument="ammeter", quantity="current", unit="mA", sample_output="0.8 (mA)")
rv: 100 (mA)
